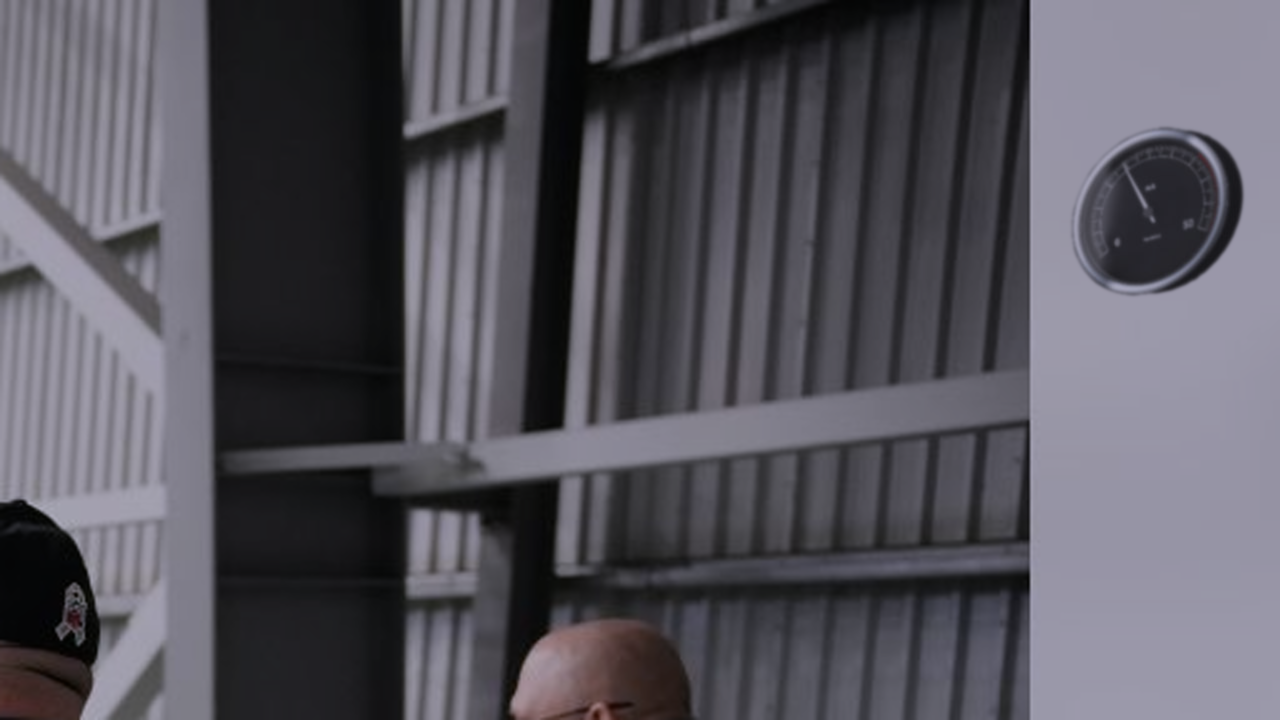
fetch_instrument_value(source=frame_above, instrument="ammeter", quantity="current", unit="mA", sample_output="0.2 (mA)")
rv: 20 (mA)
